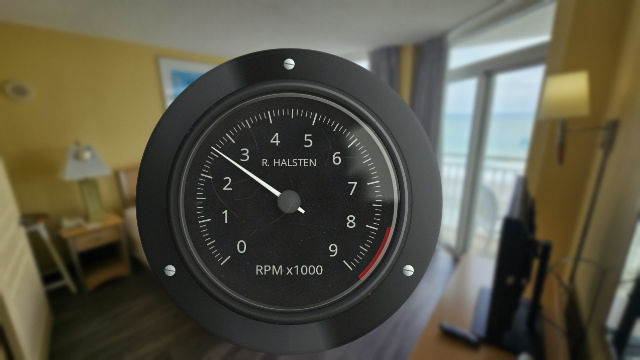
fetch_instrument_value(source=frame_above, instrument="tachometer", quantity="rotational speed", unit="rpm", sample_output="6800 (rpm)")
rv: 2600 (rpm)
